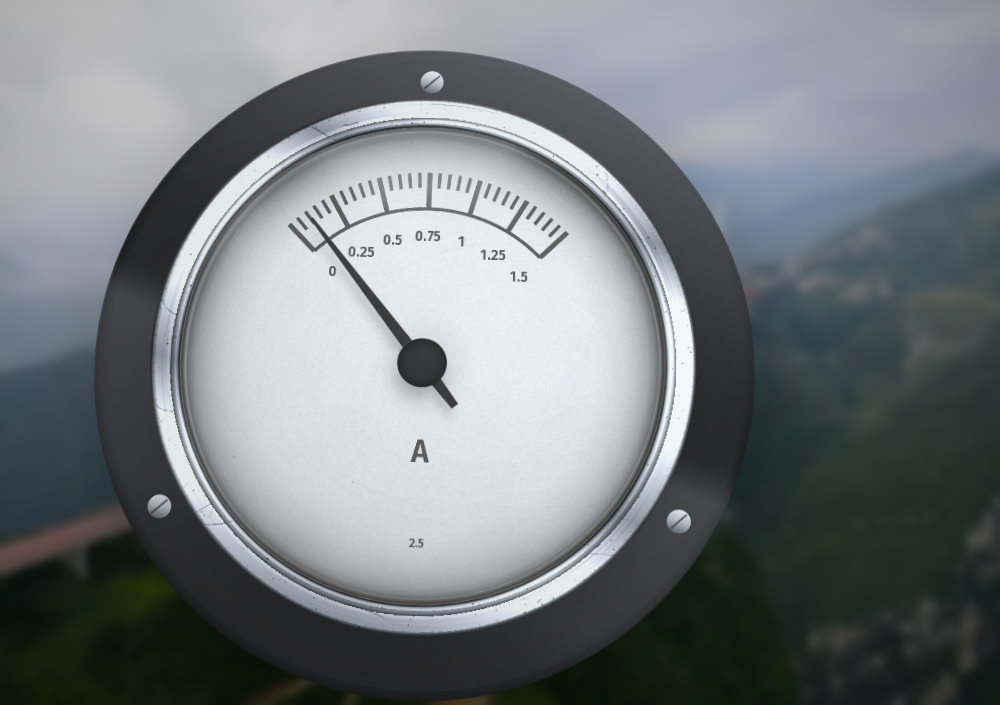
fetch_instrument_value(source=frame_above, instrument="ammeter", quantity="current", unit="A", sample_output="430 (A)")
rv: 0.1 (A)
